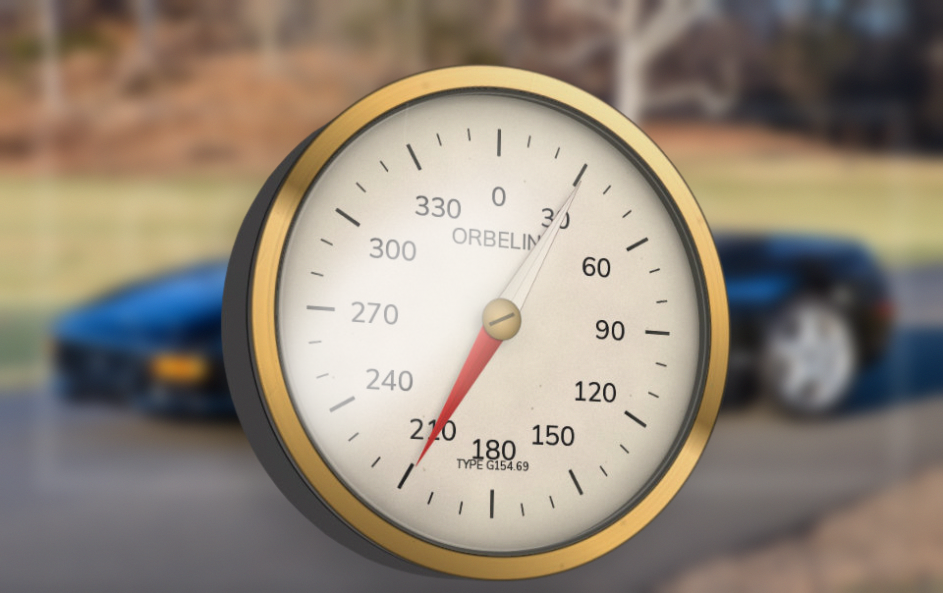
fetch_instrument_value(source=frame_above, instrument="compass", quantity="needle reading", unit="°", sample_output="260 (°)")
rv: 210 (°)
